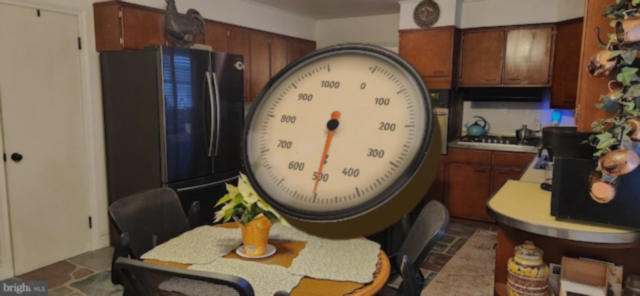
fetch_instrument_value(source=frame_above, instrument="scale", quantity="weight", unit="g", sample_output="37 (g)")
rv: 500 (g)
